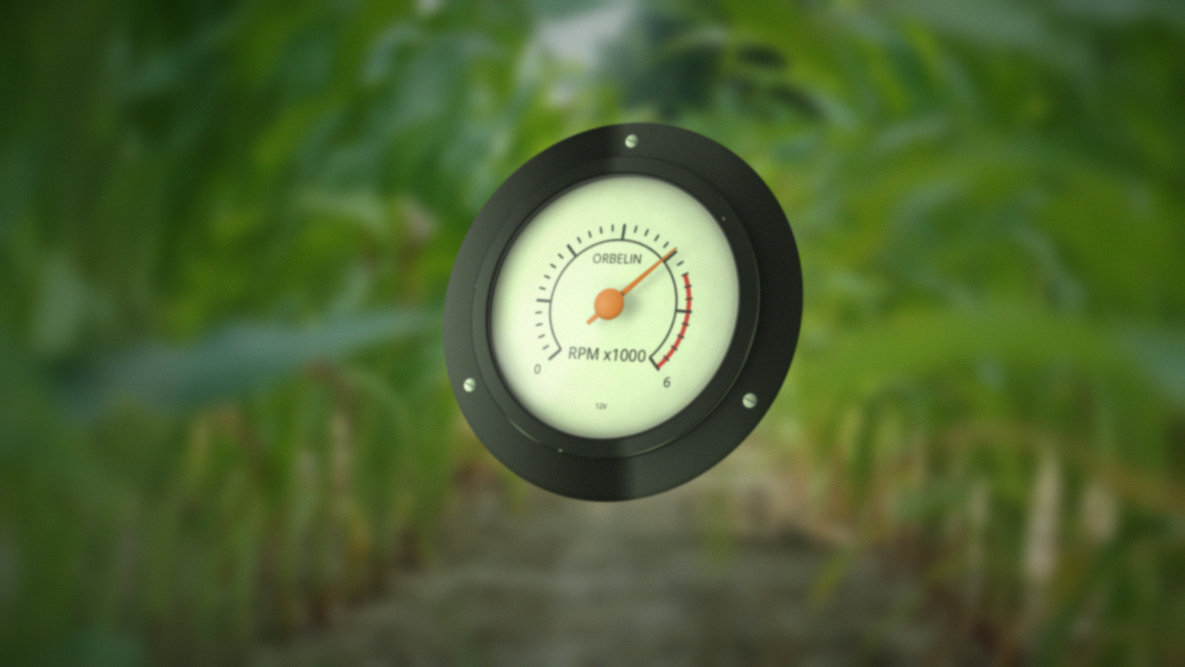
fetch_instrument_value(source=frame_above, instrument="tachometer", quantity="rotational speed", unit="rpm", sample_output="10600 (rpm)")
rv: 4000 (rpm)
